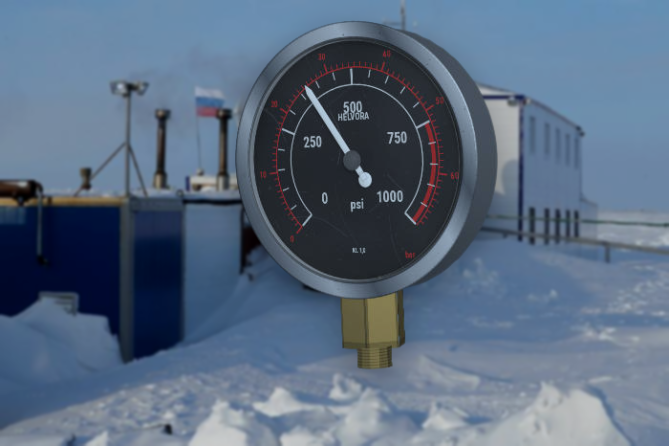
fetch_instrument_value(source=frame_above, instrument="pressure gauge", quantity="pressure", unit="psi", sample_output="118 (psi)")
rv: 375 (psi)
